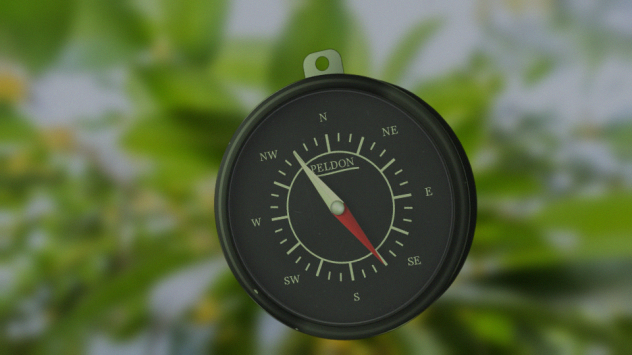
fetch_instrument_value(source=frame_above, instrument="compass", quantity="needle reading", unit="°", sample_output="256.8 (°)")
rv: 150 (°)
